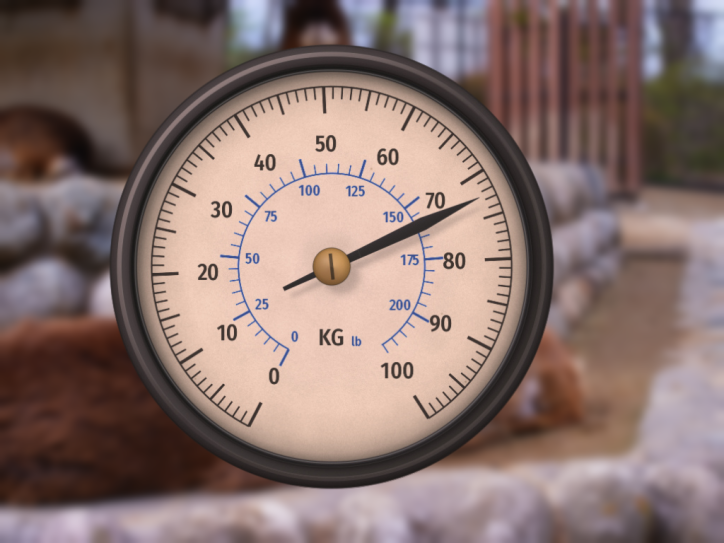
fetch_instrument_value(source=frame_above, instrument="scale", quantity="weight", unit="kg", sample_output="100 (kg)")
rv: 72.5 (kg)
